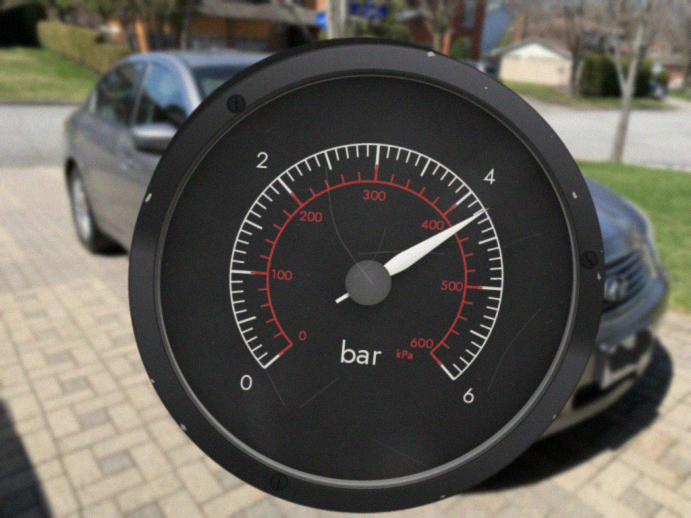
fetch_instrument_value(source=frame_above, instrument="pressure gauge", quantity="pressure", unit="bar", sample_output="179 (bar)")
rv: 4.2 (bar)
